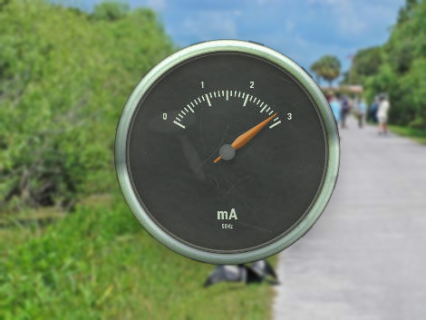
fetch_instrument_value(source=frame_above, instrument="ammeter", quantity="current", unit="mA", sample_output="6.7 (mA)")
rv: 2.8 (mA)
